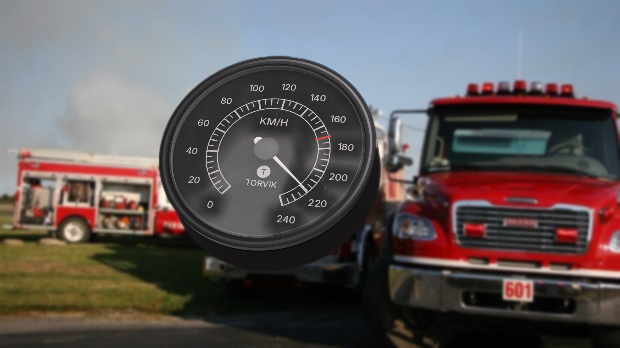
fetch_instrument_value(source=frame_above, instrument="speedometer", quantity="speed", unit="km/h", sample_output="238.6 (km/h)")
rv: 220 (km/h)
